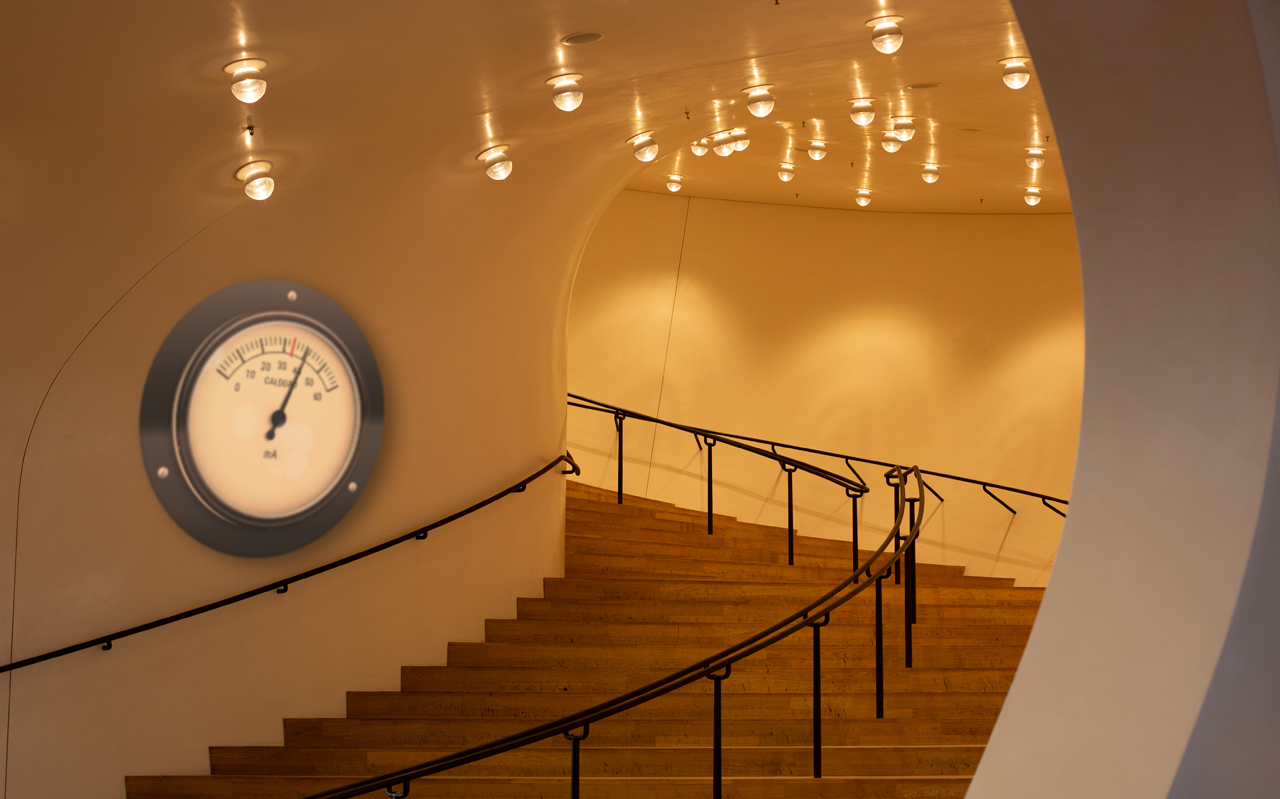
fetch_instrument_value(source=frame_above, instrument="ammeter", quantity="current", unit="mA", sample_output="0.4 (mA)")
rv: 40 (mA)
